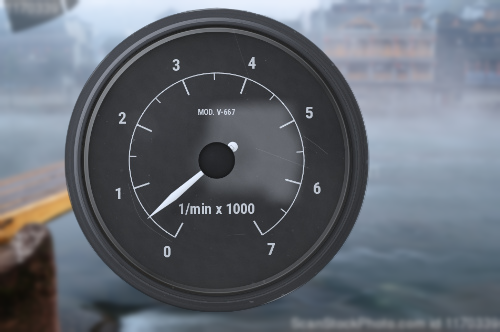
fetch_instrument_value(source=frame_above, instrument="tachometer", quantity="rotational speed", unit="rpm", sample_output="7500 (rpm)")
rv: 500 (rpm)
